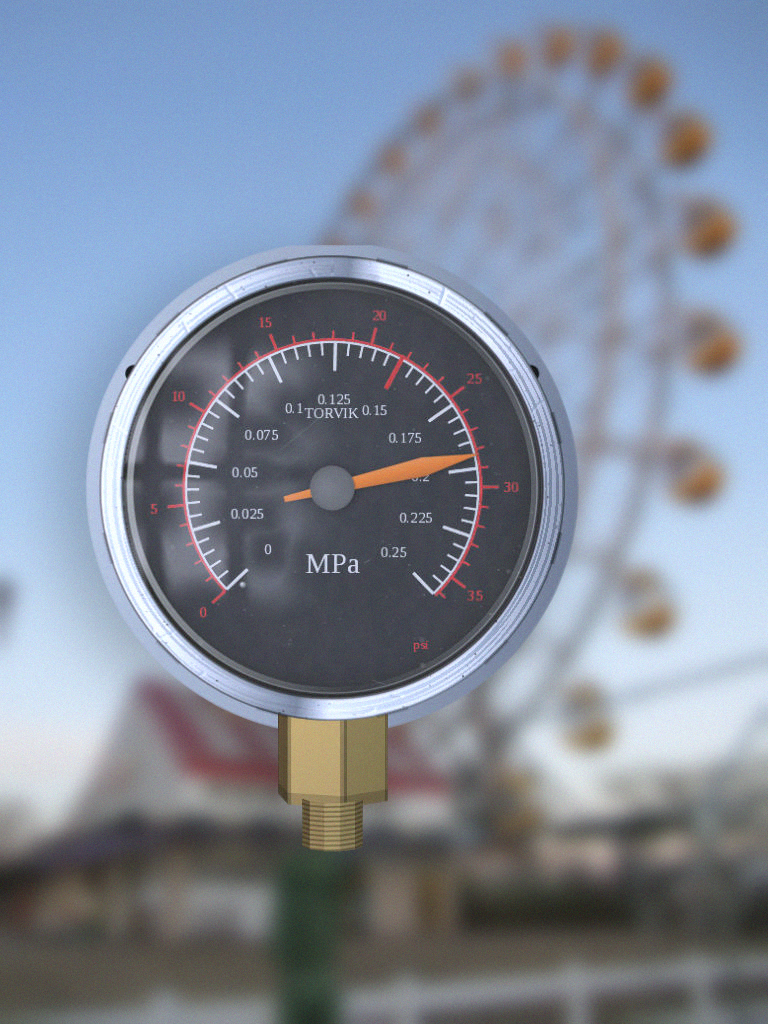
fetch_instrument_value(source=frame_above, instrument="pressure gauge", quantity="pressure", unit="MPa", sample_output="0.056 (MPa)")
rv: 0.195 (MPa)
